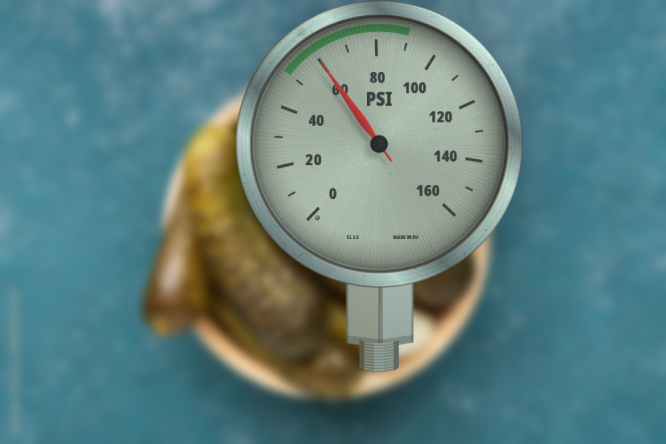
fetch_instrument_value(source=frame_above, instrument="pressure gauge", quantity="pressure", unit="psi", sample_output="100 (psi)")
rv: 60 (psi)
